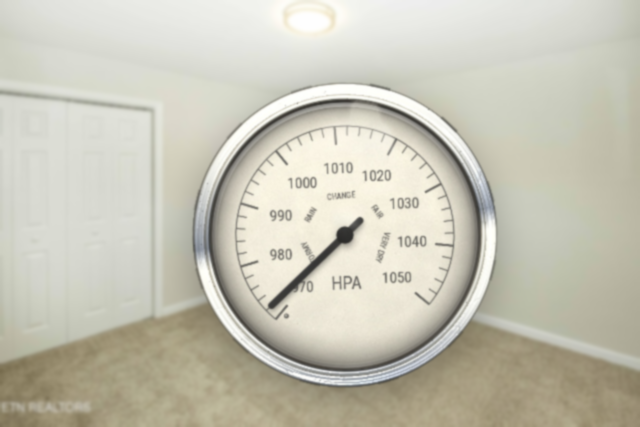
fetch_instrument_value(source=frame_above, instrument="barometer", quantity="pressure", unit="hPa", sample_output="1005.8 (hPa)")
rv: 972 (hPa)
